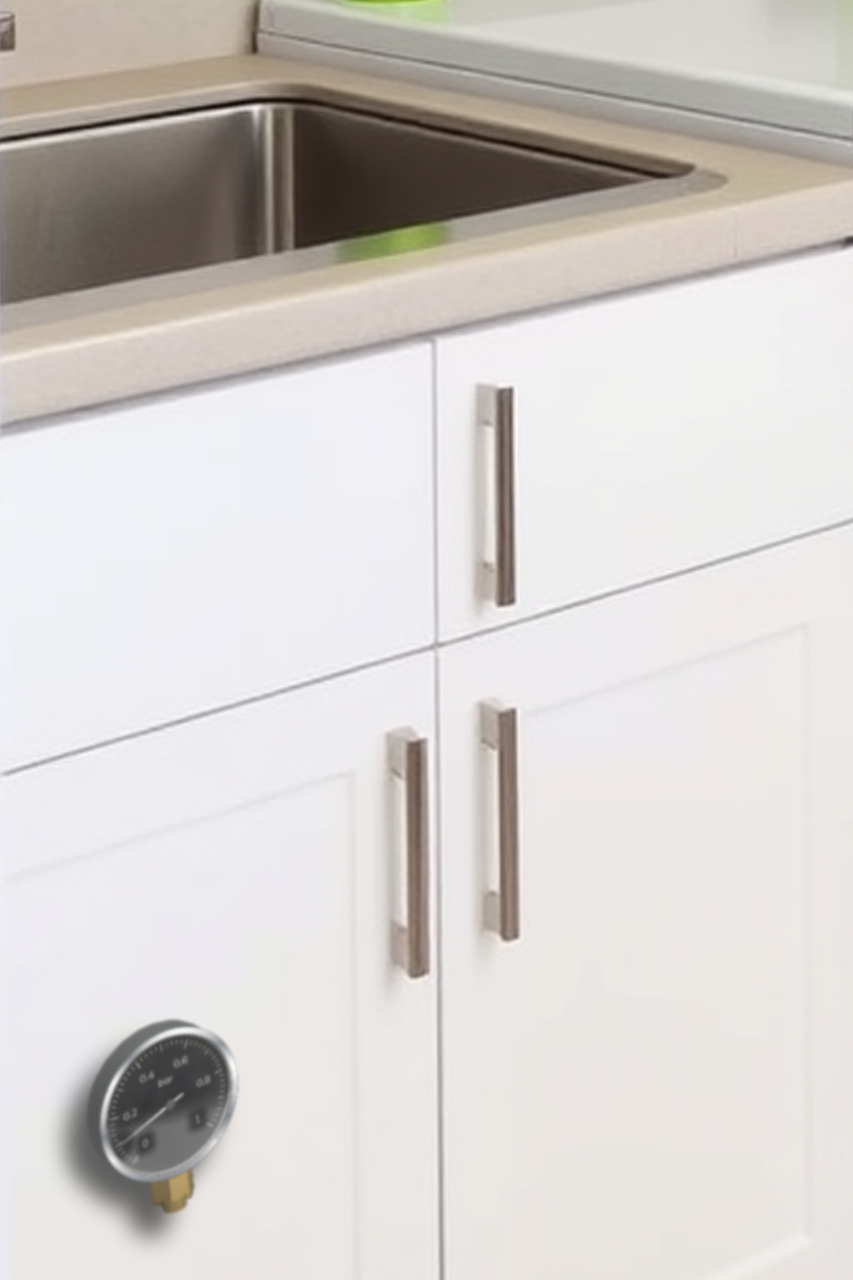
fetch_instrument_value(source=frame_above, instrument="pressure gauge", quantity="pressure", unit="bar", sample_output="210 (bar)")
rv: 0.1 (bar)
